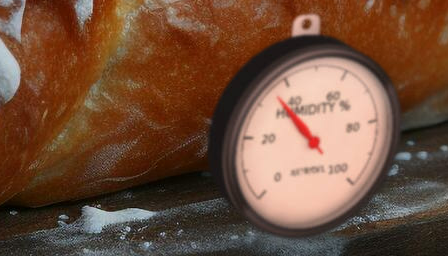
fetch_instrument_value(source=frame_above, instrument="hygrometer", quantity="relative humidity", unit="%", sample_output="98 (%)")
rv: 35 (%)
